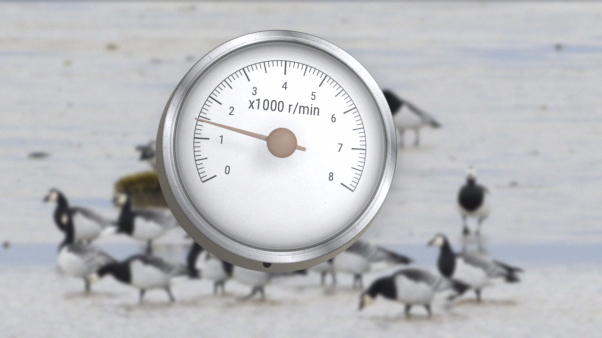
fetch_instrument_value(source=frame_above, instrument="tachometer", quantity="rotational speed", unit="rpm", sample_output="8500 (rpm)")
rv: 1400 (rpm)
